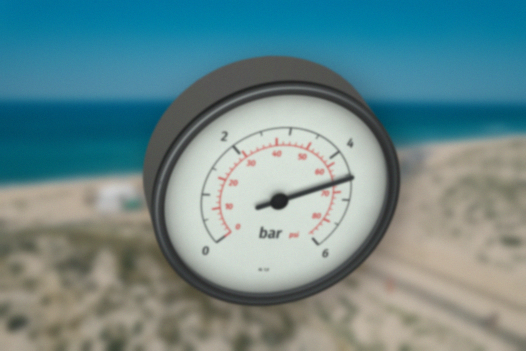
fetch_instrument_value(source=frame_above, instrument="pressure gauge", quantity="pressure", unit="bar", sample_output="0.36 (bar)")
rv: 4.5 (bar)
